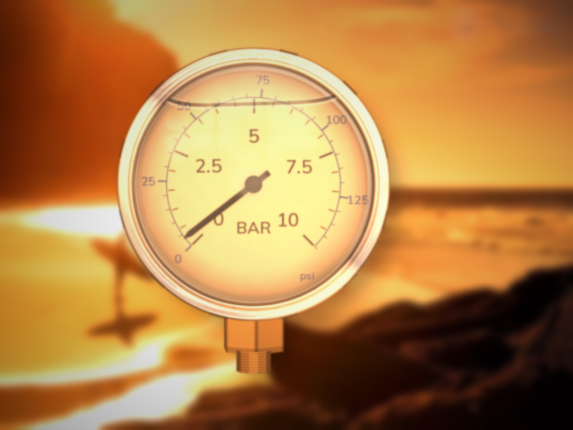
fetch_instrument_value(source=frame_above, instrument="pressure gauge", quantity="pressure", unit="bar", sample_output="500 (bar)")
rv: 0.25 (bar)
